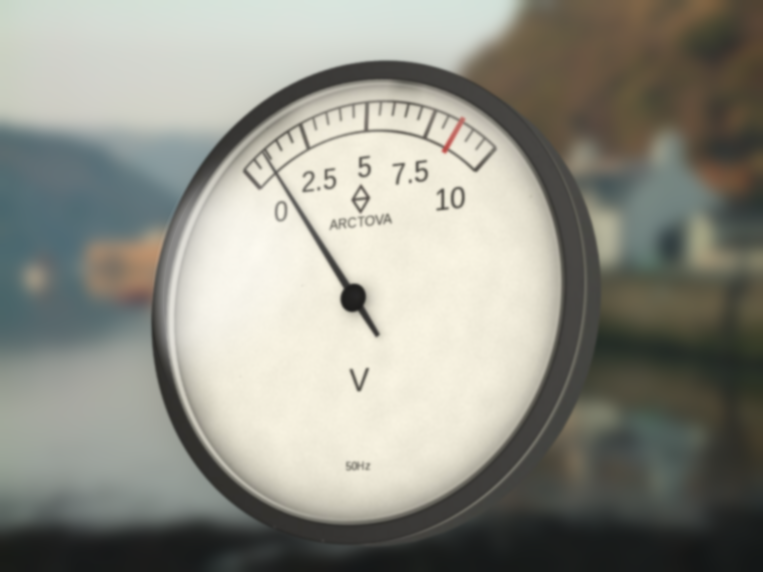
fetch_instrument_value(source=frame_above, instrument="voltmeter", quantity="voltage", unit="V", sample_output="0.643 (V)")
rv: 1 (V)
